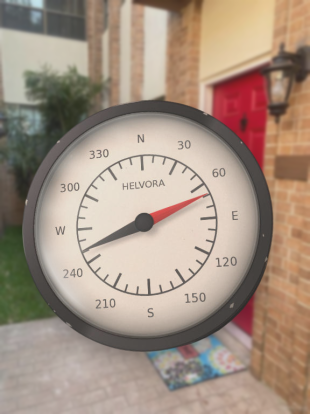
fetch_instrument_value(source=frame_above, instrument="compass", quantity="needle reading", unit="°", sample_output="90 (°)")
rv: 70 (°)
